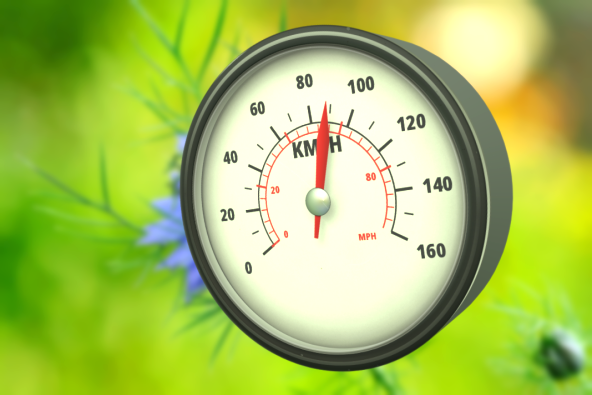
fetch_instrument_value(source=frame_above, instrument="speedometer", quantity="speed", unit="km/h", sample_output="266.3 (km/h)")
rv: 90 (km/h)
